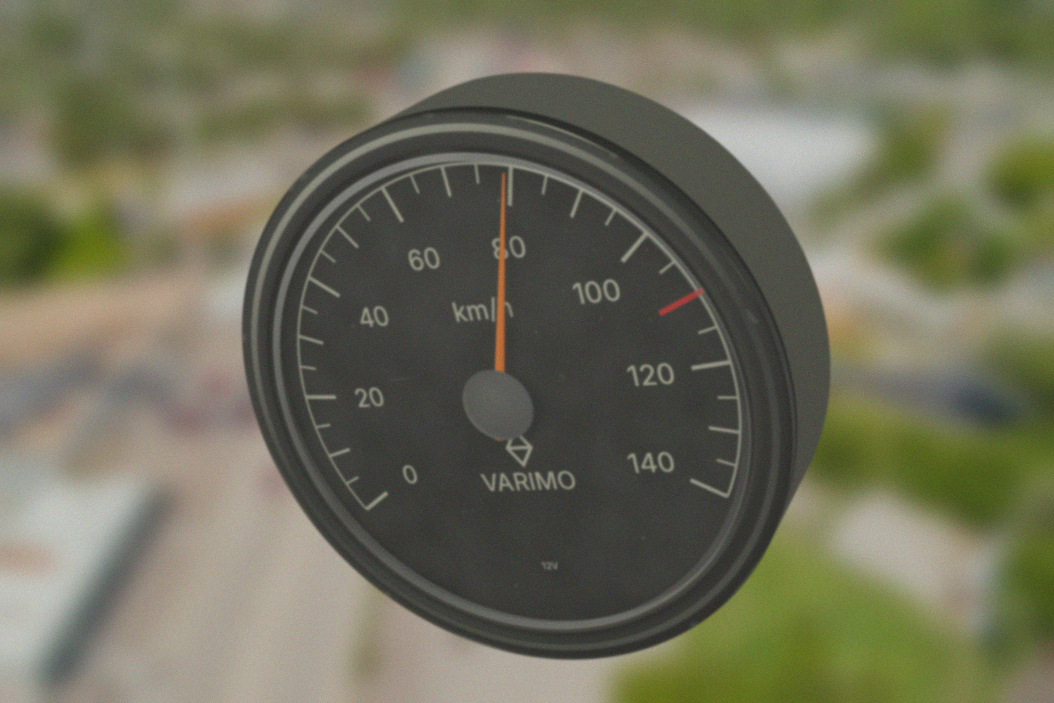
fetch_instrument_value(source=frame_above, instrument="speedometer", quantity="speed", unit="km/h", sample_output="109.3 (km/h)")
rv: 80 (km/h)
